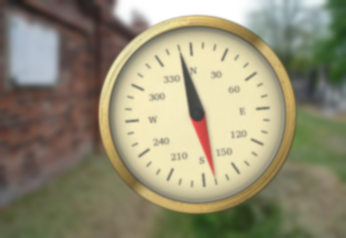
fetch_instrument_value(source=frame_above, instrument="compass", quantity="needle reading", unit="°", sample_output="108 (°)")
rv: 170 (°)
